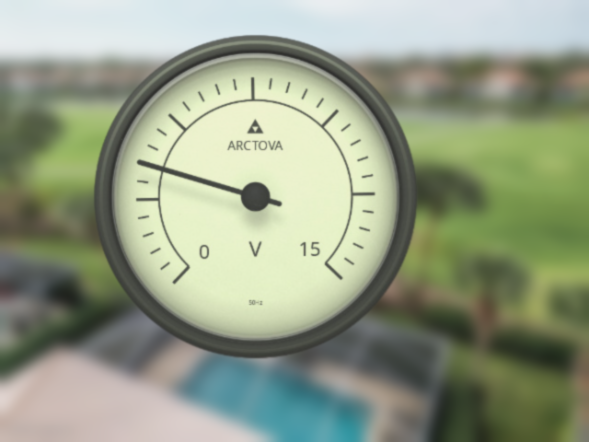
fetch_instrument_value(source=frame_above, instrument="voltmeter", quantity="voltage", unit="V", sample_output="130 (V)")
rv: 3.5 (V)
